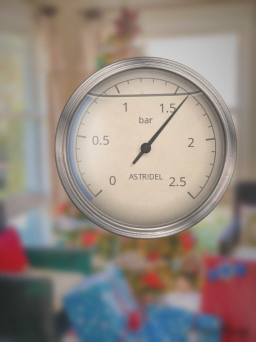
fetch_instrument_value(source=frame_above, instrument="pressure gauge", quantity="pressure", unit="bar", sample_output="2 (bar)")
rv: 1.6 (bar)
